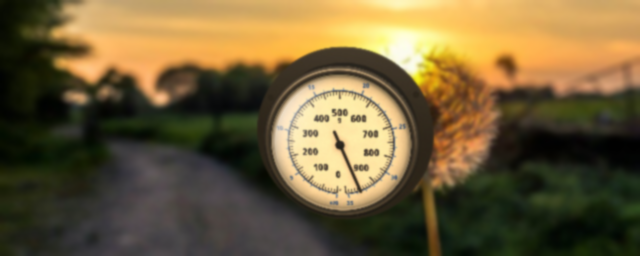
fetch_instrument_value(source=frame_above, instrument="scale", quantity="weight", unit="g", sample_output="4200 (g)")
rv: 950 (g)
